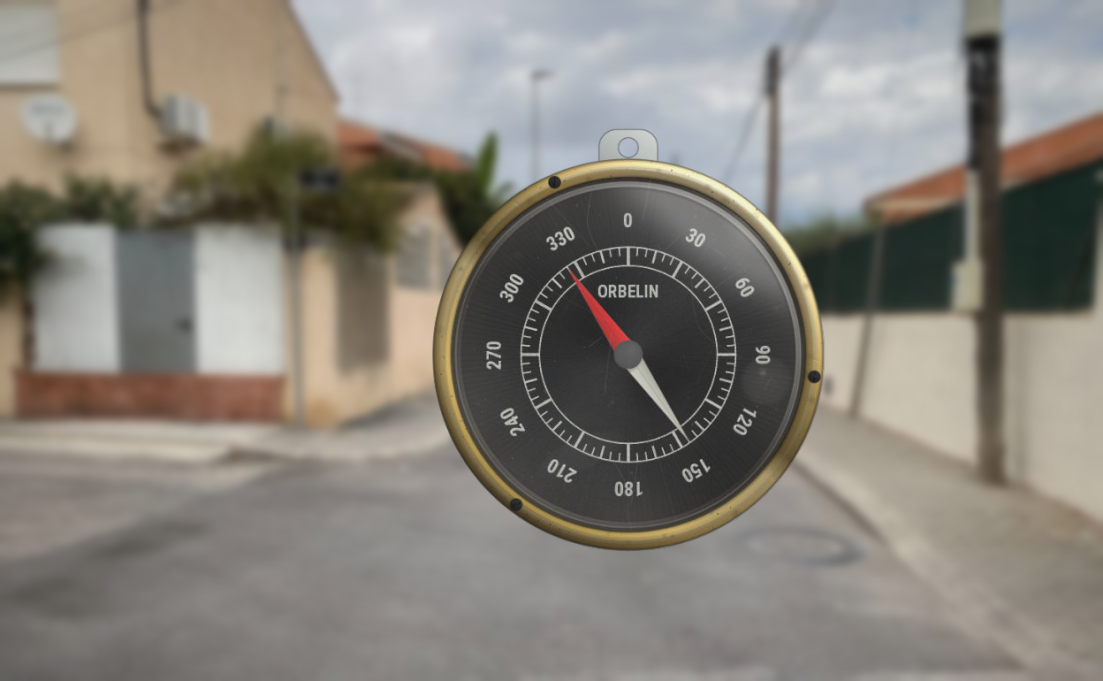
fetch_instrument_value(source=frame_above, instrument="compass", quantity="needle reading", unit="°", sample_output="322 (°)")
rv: 325 (°)
